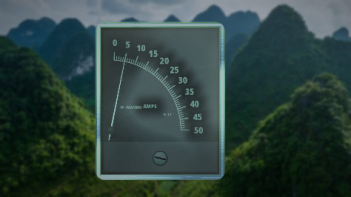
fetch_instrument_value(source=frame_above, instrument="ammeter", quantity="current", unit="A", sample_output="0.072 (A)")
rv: 5 (A)
